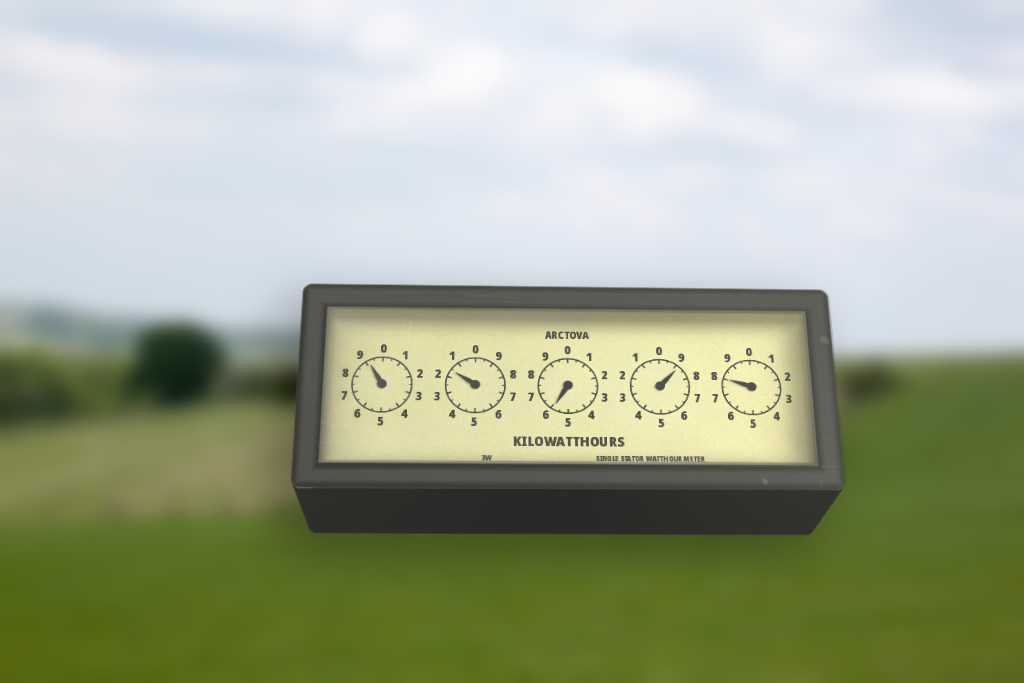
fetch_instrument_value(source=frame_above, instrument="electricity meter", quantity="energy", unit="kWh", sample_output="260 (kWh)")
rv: 91588 (kWh)
